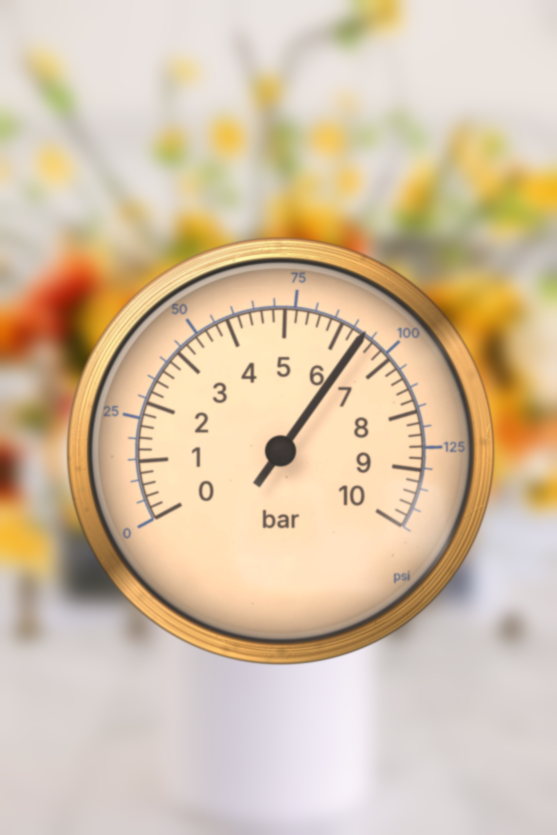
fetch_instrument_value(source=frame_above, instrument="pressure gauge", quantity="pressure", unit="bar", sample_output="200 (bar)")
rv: 6.4 (bar)
